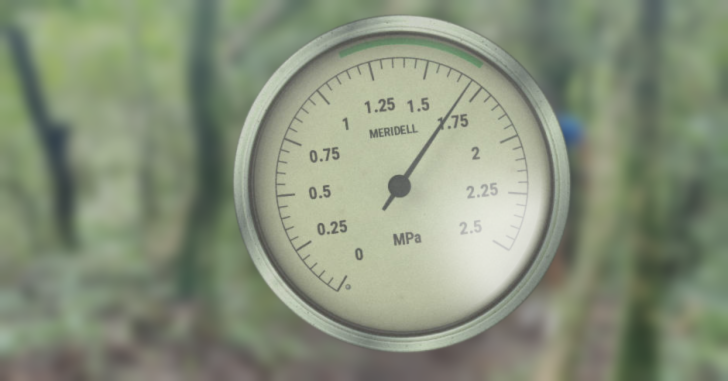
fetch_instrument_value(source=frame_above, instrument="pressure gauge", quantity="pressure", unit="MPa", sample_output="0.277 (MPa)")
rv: 1.7 (MPa)
